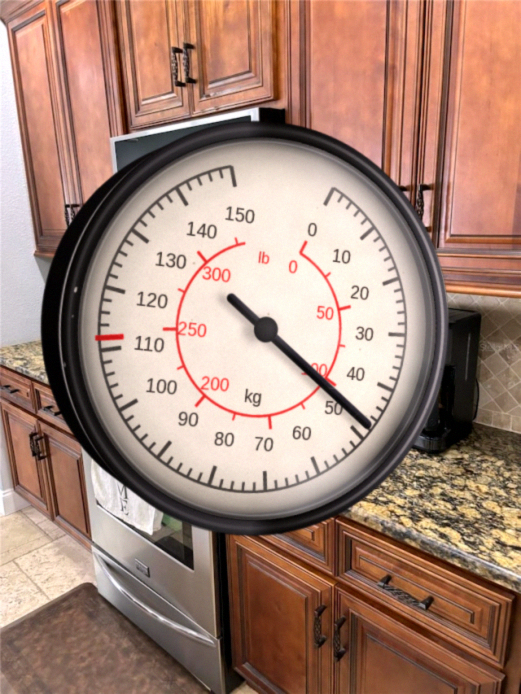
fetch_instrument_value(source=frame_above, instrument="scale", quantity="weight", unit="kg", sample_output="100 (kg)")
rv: 48 (kg)
